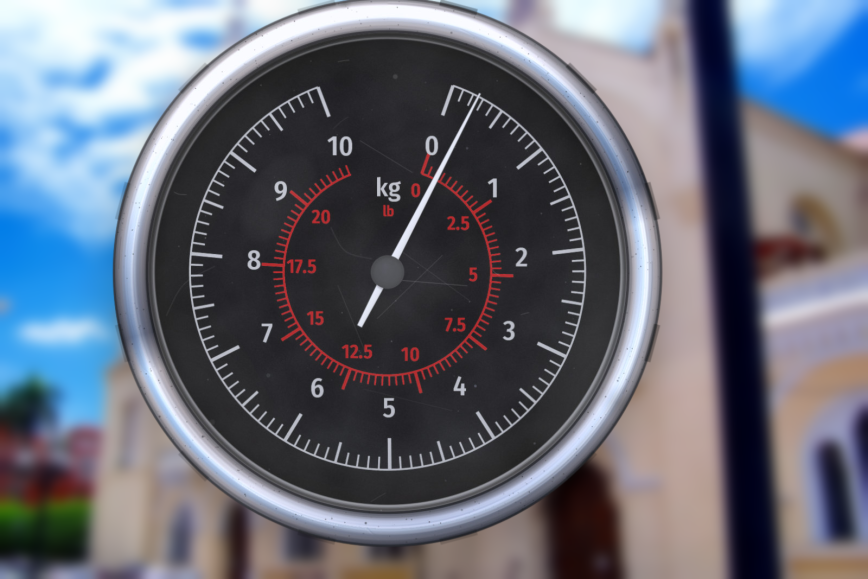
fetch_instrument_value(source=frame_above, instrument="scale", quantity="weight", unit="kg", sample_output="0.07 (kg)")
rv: 0.25 (kg)
